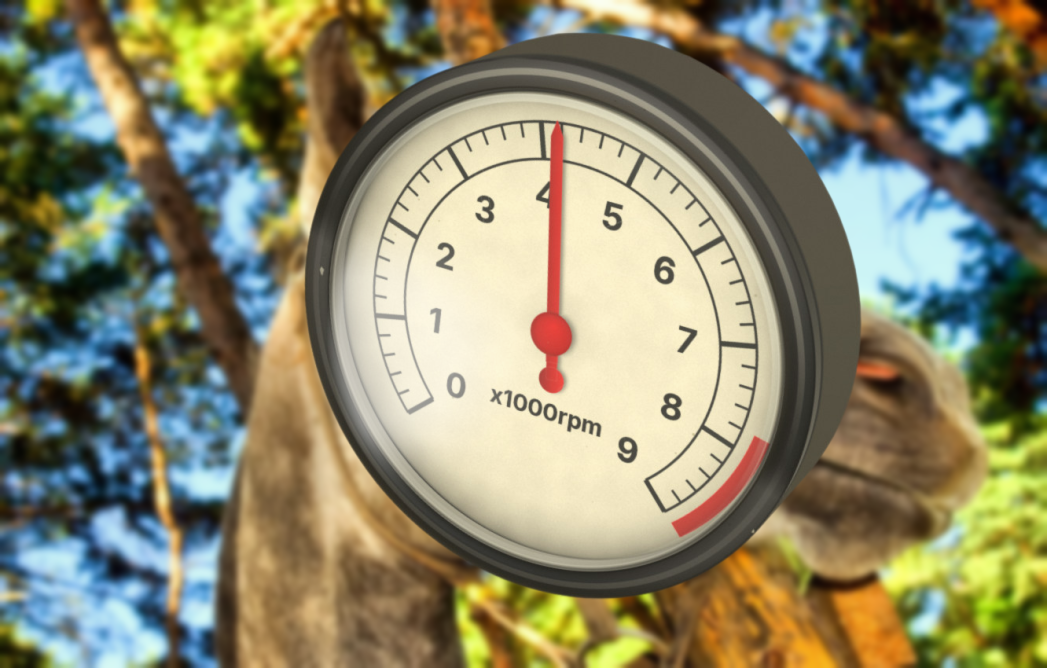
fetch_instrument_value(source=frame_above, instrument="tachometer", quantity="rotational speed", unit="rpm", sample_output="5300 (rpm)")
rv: 4200 (rpm)
